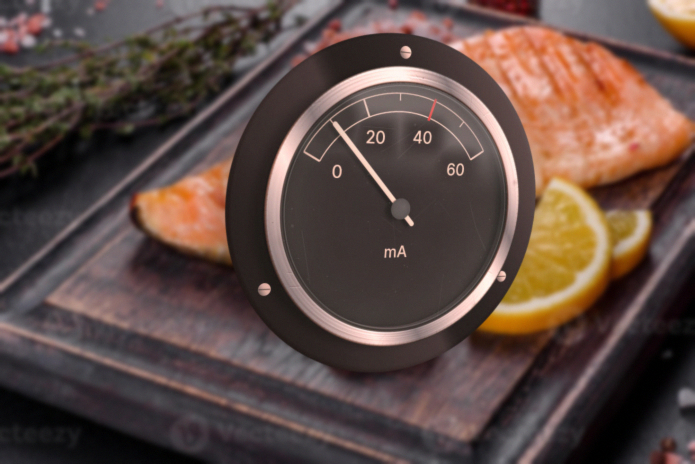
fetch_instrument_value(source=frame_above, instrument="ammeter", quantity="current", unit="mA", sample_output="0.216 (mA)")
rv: 10 (mA)
